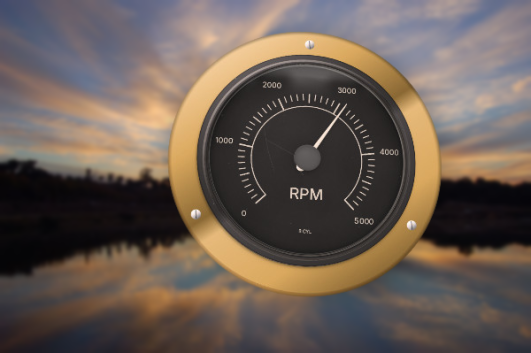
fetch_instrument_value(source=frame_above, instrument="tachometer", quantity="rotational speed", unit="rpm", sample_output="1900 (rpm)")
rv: 3100 (rpm)
